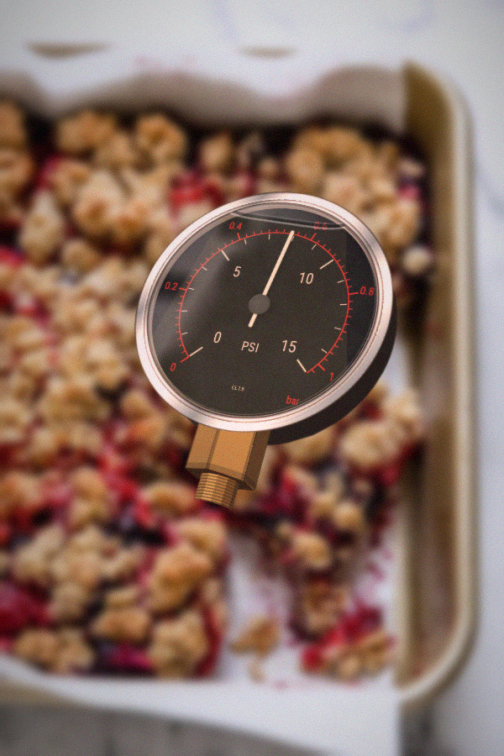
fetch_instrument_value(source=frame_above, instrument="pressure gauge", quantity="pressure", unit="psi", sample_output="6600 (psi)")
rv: 8 (psi)
